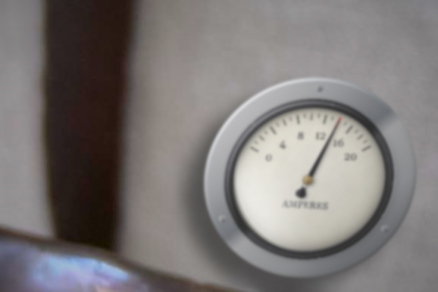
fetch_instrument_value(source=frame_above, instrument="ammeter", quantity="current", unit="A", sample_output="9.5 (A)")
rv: 14 (A)
